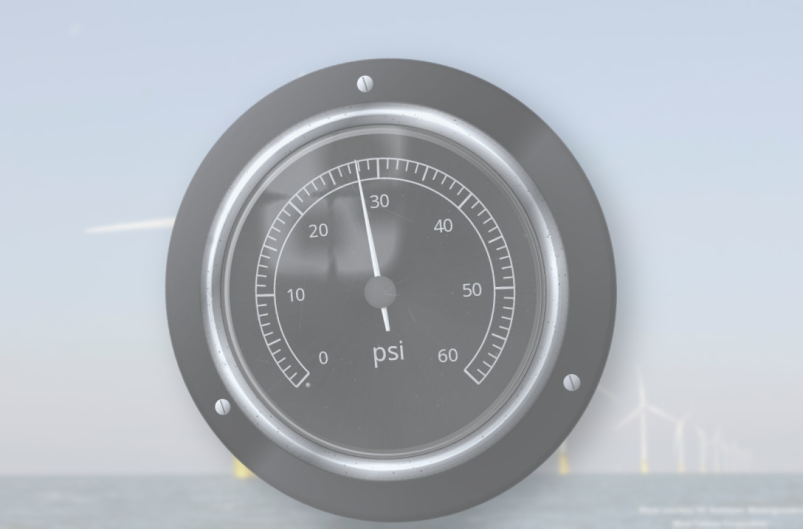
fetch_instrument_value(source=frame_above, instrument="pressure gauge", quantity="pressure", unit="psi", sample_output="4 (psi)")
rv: 28 (psi)
